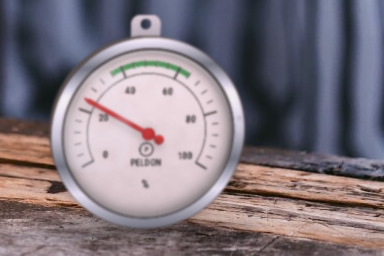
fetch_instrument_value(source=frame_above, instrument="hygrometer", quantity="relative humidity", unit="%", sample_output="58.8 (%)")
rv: 24 (%)
